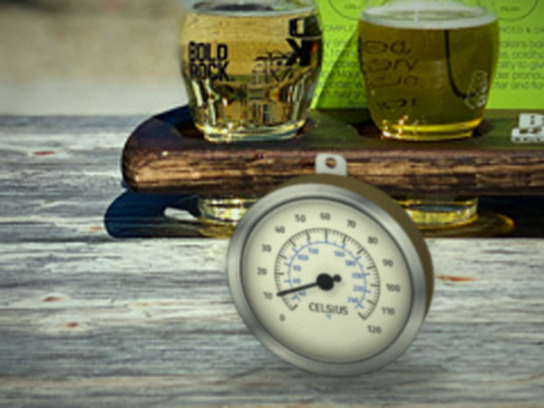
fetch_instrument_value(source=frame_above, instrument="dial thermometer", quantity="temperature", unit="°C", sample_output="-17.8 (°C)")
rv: 10 (°C)
